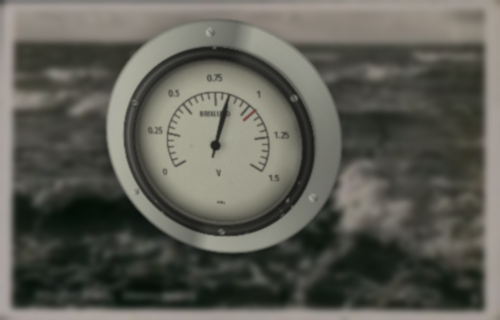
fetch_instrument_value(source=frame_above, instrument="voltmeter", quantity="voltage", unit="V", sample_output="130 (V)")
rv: 0.85 (V)
